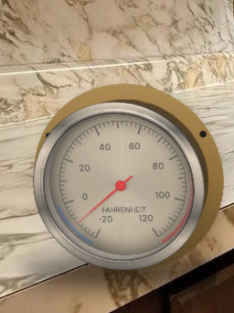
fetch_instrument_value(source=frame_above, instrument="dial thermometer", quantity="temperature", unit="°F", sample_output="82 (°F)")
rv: -10 (°F)
